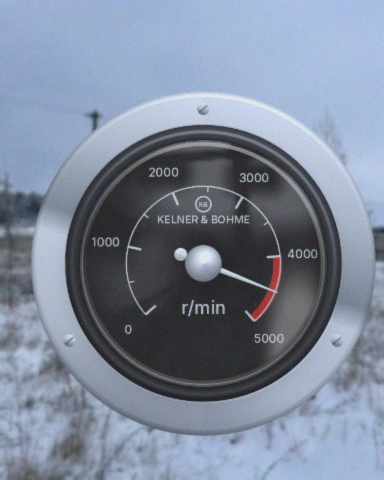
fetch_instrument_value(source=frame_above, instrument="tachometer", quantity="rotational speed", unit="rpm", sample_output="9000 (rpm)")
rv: 4500 (rpm)
